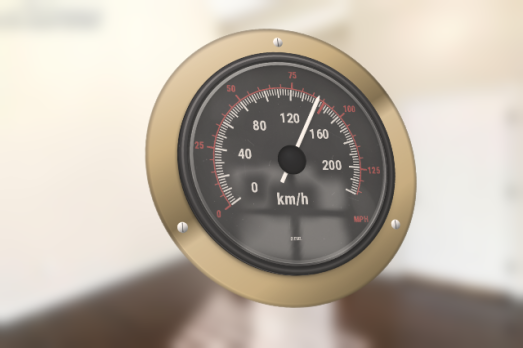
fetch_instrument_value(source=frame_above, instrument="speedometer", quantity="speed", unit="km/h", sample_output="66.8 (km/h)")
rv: 140 (km/h)
